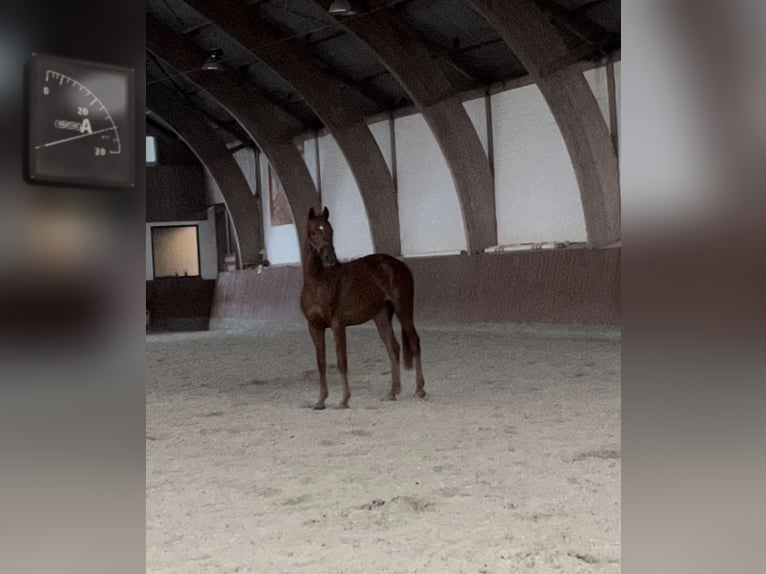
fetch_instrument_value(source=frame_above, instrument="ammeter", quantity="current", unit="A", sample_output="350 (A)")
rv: 26 (A)
